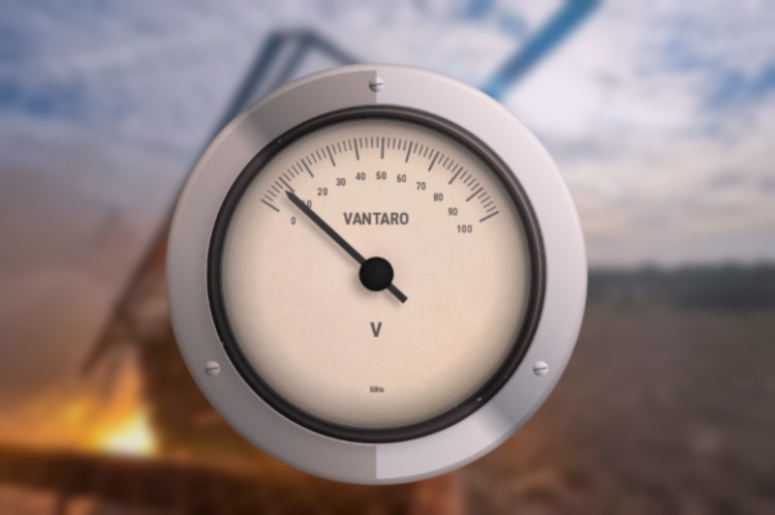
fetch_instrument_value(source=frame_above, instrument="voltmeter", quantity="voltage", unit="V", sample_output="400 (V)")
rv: 8 (V)
